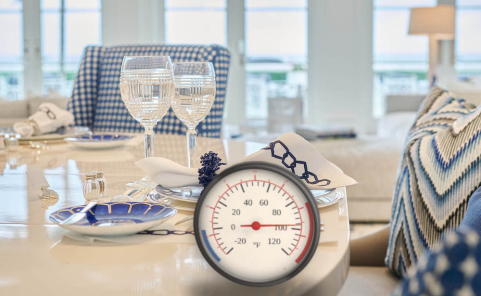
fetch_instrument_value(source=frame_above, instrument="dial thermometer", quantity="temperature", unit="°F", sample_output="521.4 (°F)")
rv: 96 (°F)
